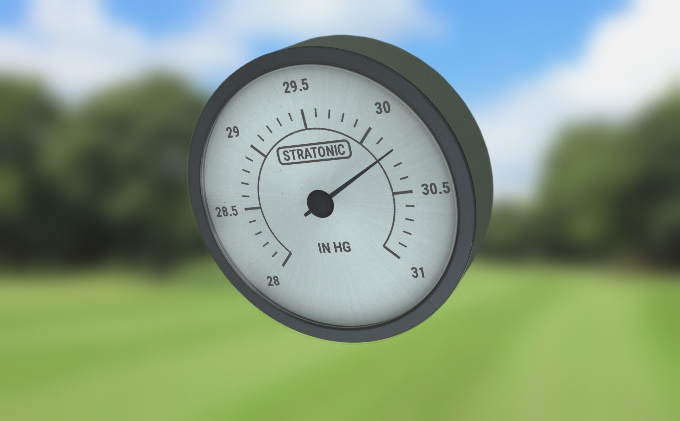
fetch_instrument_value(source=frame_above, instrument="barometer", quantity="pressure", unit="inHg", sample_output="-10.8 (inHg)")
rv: 30.2 (inHg)
